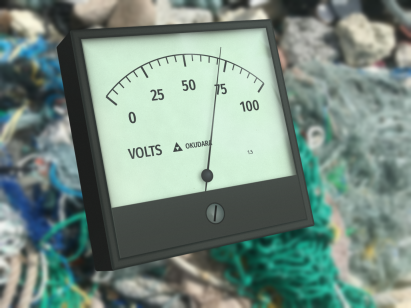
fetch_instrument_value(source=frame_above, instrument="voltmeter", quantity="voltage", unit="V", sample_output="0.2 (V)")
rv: 70 (V)
